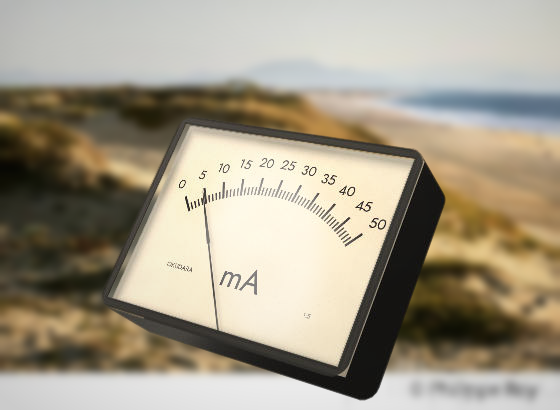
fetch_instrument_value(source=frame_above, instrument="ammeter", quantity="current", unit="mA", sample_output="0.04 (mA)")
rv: 5 (mA)
